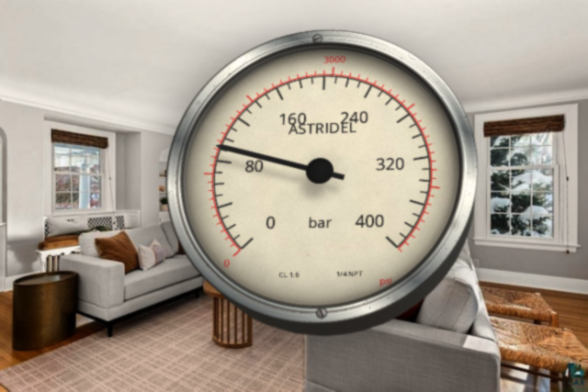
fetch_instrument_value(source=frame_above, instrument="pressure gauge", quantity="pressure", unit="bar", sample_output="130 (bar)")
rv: 90 (bar)
